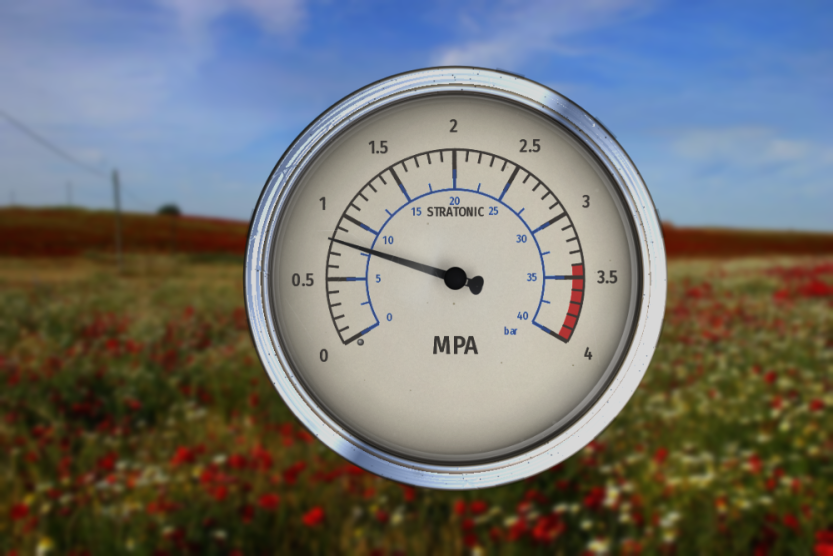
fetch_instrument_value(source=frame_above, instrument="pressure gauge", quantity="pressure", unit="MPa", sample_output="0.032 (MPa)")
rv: 0.8 (MPa)
